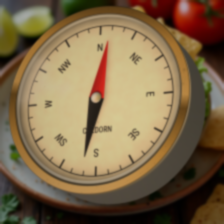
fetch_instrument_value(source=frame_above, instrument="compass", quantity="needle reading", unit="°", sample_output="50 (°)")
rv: 10 (°)
